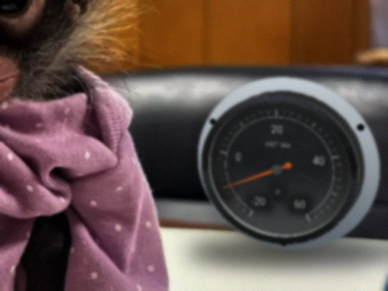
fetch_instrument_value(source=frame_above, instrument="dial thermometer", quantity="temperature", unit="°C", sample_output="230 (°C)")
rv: -10 (°C)
